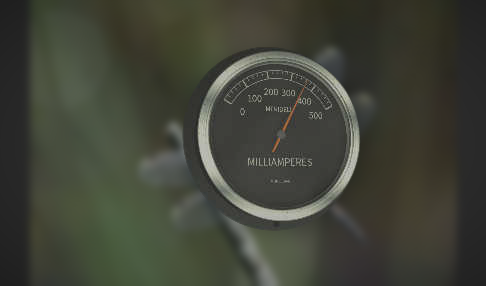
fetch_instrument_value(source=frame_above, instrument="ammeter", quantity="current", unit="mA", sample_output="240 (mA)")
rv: 360 (mA)
